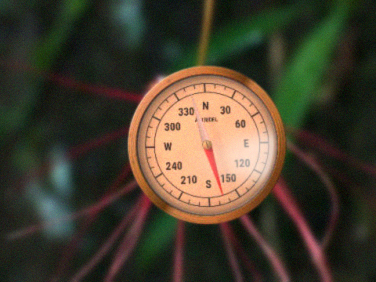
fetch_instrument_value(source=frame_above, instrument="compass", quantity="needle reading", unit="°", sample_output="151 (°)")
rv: 165 (°)
